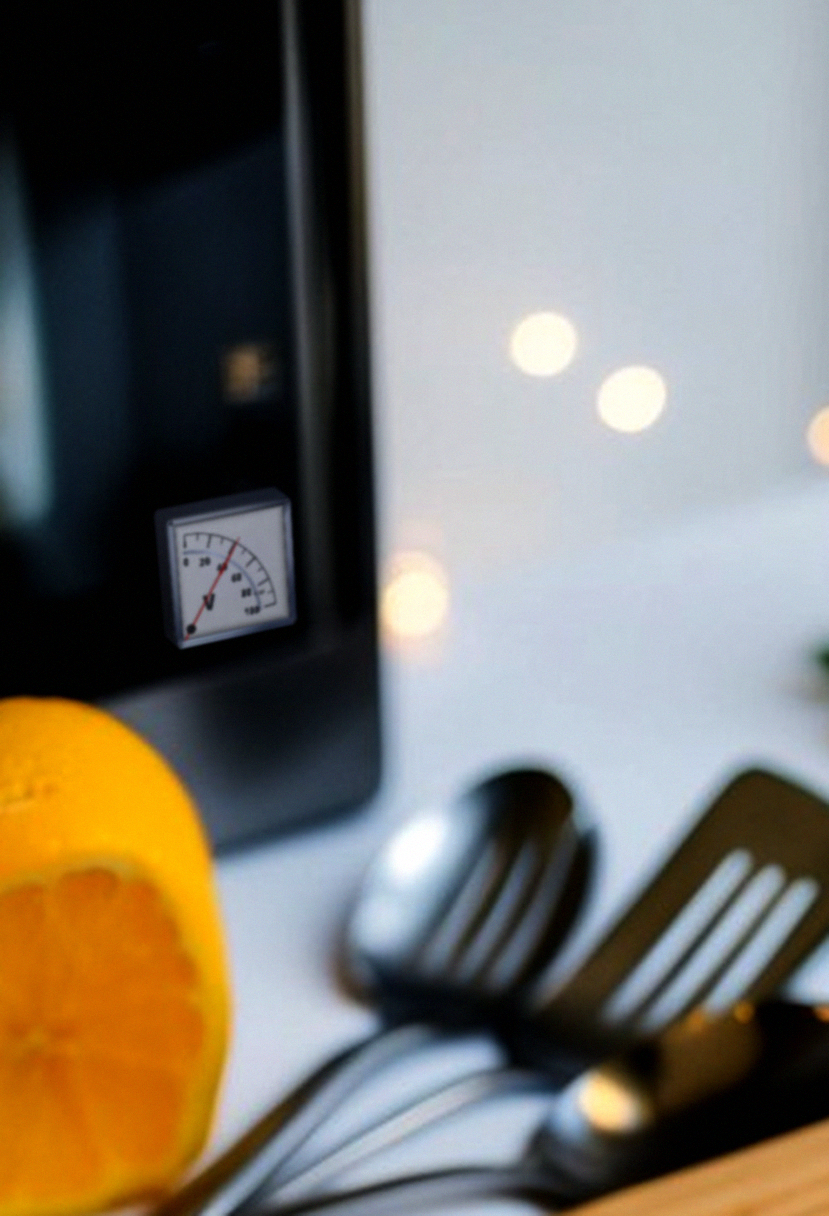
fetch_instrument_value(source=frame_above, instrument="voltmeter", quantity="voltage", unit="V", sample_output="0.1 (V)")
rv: 40 (V)
